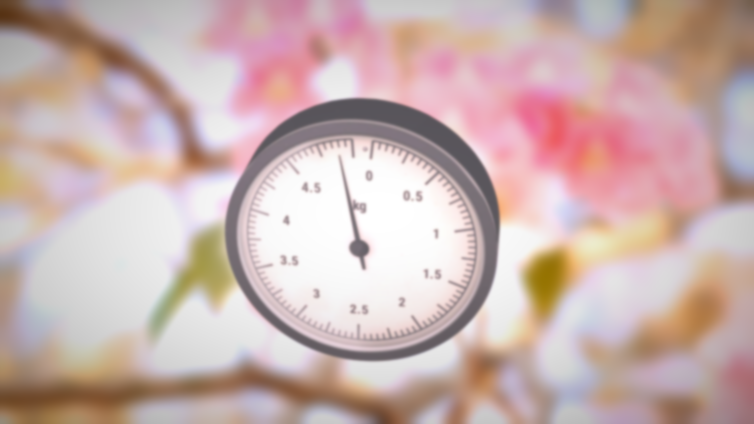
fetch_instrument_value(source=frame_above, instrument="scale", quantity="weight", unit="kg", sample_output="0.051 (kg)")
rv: 4.9 (kg)
